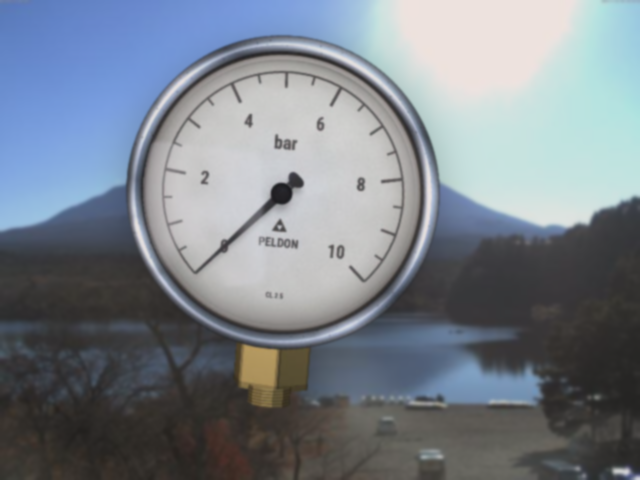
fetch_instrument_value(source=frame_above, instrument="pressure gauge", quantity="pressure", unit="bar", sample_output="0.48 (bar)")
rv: 0 (bar)
